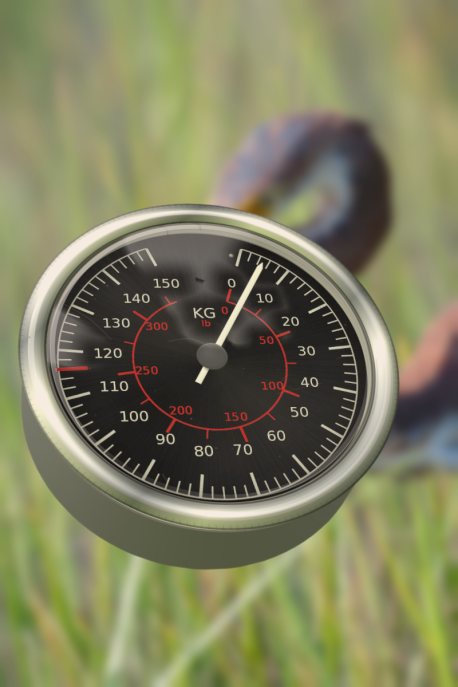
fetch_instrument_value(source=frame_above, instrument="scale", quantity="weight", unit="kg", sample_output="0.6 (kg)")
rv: 5 (kg)
